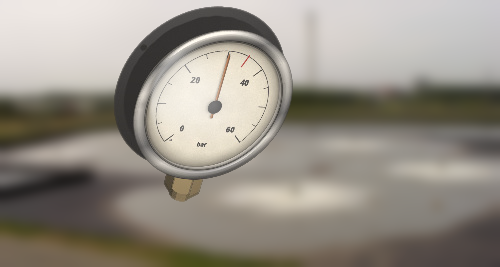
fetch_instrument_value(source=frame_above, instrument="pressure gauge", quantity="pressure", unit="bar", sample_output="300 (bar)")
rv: 30 (bar)
